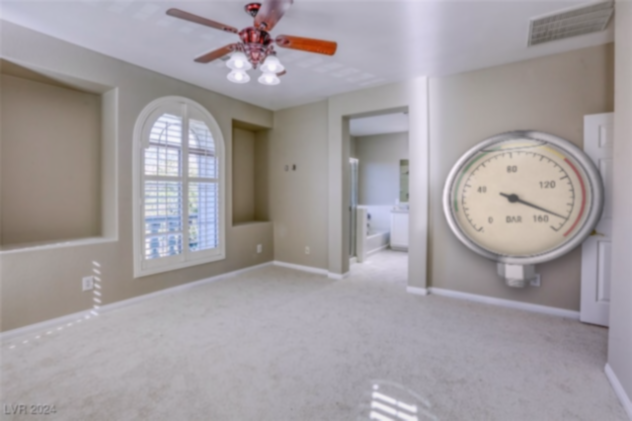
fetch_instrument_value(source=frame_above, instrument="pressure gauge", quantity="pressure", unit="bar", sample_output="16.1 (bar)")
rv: 150 (bar)
